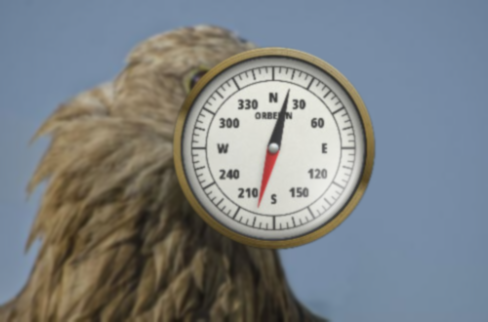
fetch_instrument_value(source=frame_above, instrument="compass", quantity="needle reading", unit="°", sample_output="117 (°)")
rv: 195 (°)
